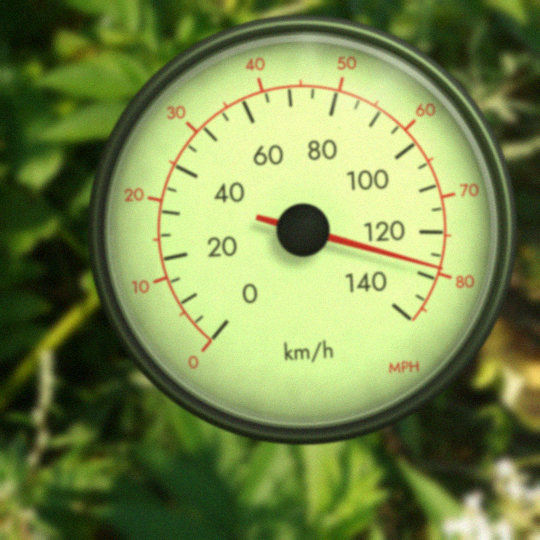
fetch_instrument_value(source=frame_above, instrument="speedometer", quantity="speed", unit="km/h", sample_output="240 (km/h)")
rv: 127.5 (km/h)
